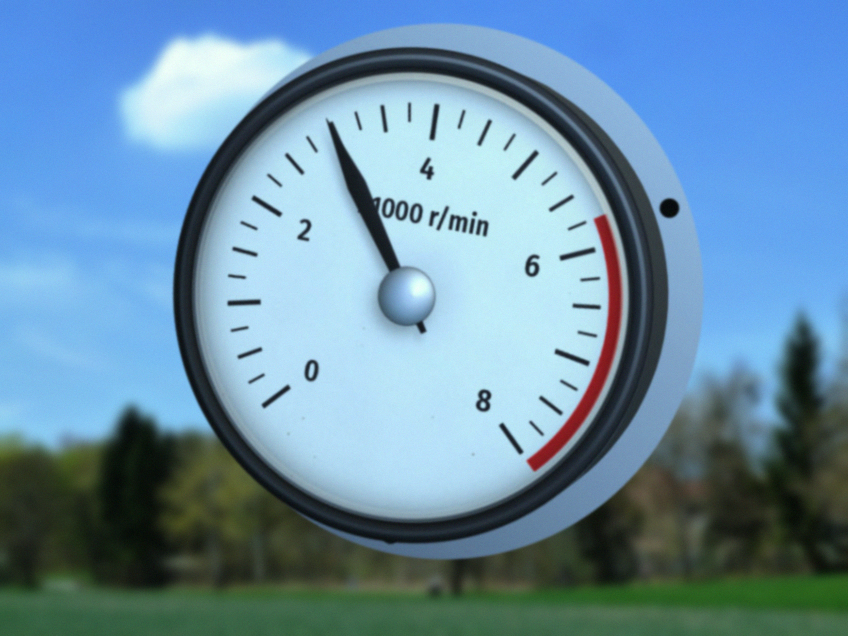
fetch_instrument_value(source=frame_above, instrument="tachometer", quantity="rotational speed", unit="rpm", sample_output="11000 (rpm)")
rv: 3000 (rpm)
